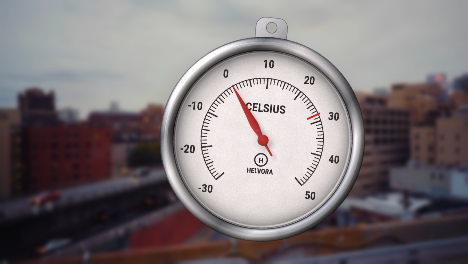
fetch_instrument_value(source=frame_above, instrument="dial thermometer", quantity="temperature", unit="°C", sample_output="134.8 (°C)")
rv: 0 (°C)
